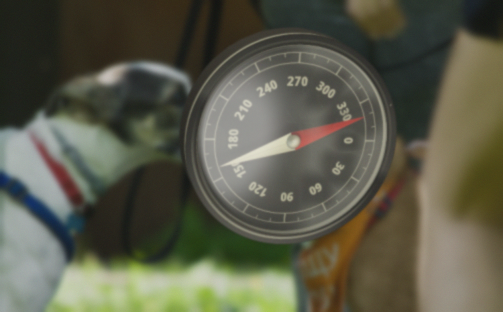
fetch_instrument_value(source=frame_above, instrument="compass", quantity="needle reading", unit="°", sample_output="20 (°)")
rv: 340 (°)
